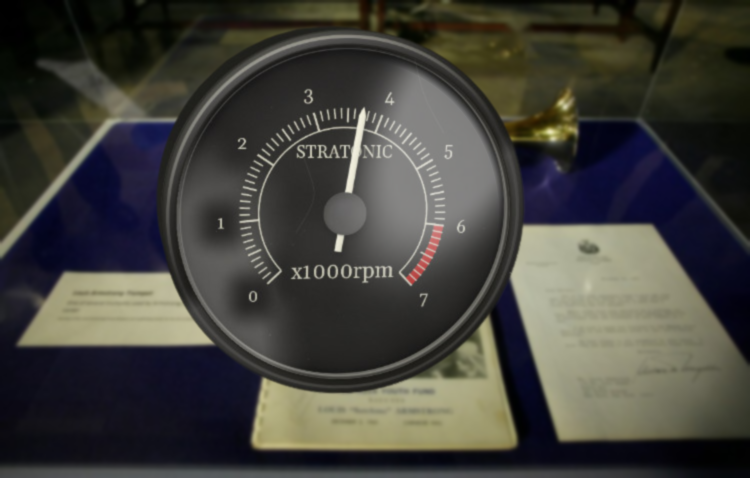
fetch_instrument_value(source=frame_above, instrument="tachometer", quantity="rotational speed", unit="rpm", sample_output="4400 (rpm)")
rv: 3700 (rpm)
